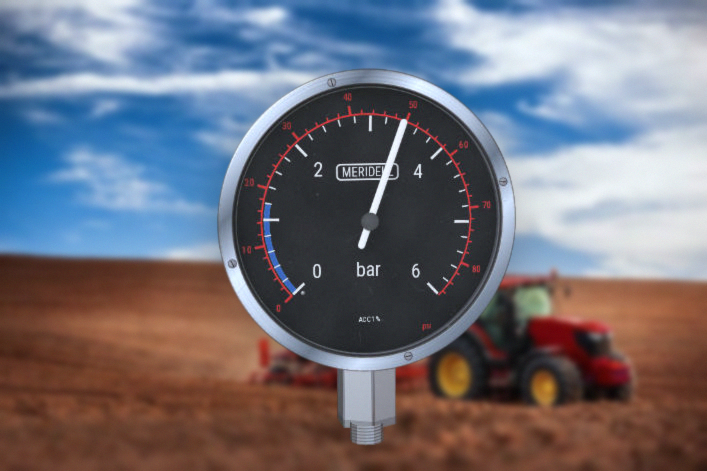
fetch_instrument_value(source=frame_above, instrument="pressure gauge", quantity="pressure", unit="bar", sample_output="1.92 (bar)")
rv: 3.4 (bar)
